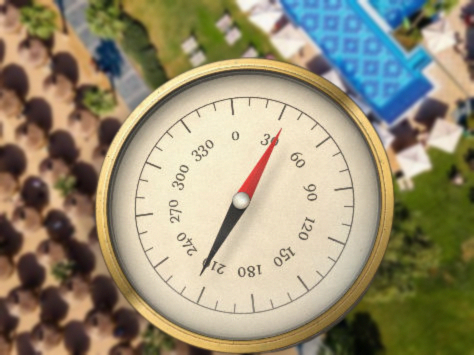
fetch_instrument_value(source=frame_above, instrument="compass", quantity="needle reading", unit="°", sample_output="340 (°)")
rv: 35 (°)
